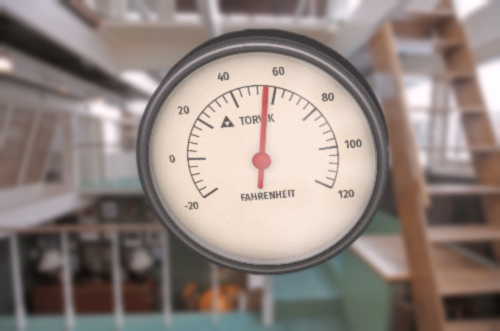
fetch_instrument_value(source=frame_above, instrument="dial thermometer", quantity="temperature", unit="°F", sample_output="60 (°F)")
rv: 56 (°F)
